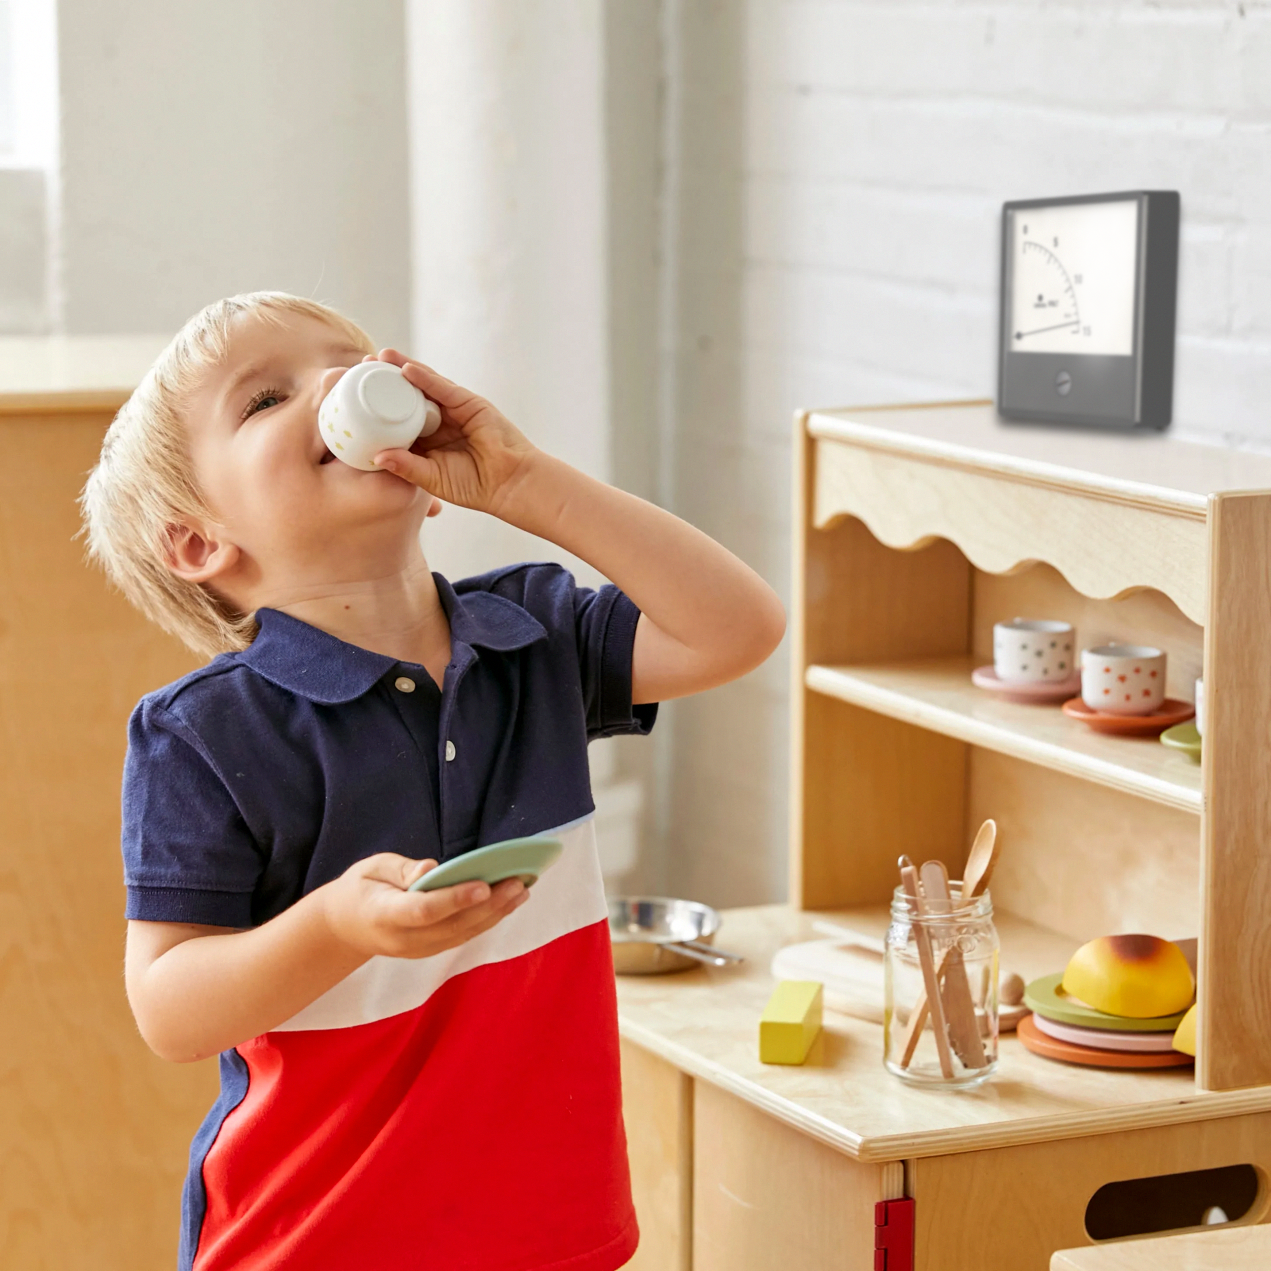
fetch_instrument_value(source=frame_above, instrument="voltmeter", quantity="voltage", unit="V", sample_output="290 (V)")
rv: 14 (V)
